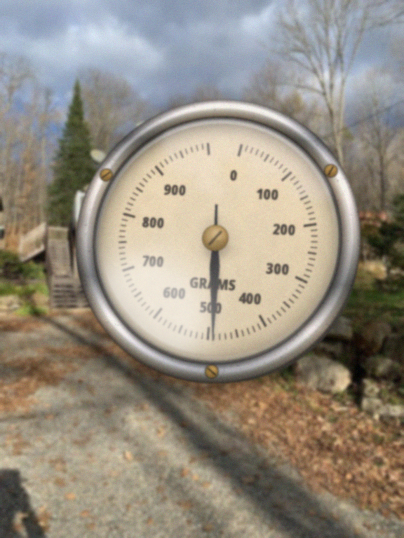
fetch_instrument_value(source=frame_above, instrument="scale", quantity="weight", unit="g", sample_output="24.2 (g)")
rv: 490 (g)
